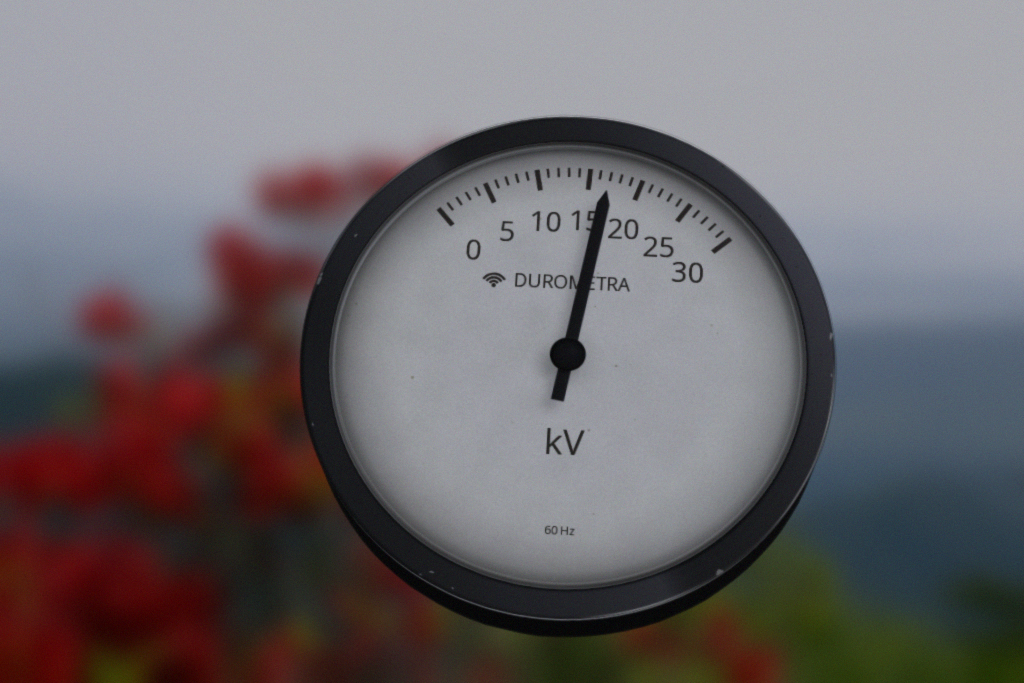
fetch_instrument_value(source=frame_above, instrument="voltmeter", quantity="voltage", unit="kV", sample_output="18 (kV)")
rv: 17 (kV)
